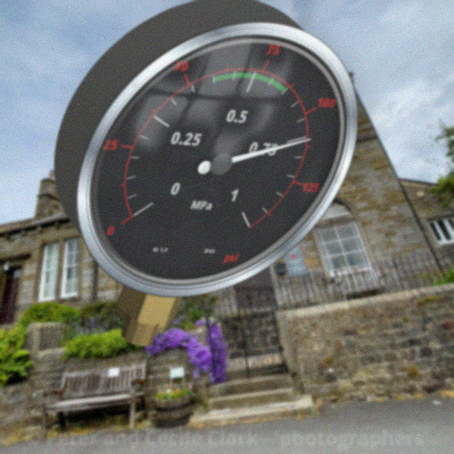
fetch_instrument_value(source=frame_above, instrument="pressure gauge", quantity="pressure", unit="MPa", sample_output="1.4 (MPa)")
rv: 0.75 (MPa)
